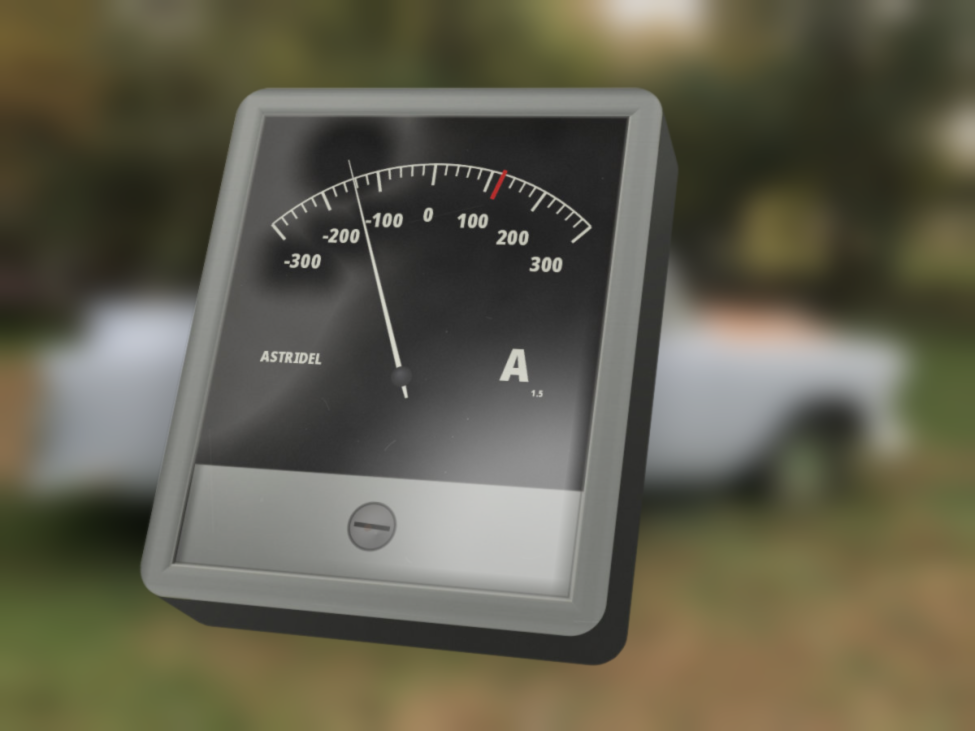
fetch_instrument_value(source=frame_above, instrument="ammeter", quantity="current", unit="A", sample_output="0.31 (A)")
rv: -140 (A)
